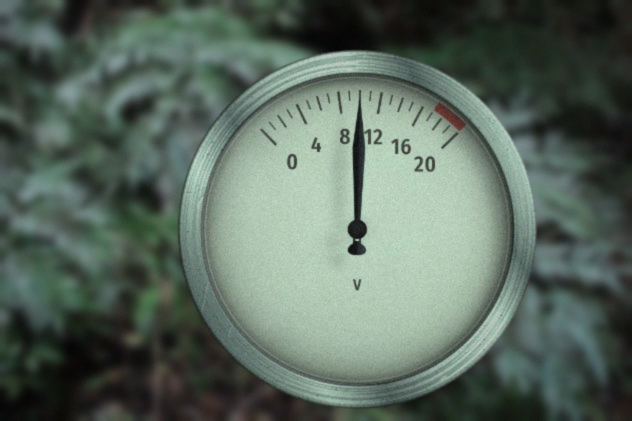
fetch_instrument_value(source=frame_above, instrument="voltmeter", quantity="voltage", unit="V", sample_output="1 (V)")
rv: 10 (V)
